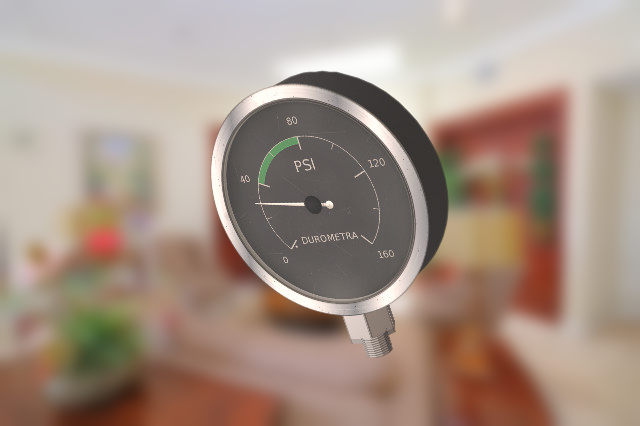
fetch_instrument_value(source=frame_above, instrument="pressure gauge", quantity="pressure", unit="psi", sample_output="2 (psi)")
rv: 30 (psi)
